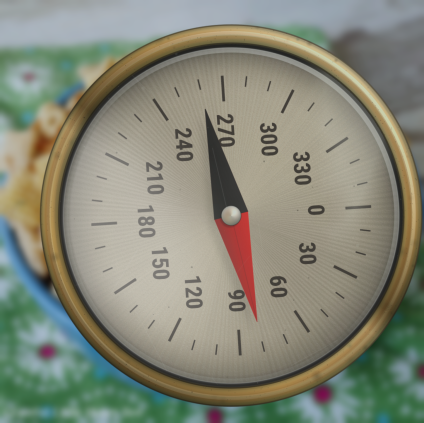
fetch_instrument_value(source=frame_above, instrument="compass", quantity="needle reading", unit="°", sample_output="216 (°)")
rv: 80 (°)
